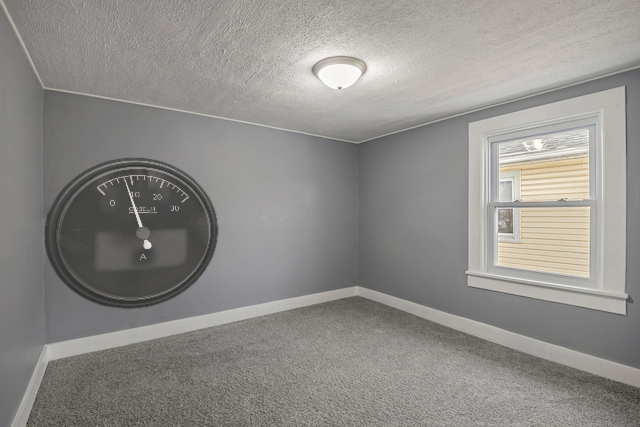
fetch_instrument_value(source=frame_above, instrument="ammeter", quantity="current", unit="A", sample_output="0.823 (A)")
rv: 8 (A)
